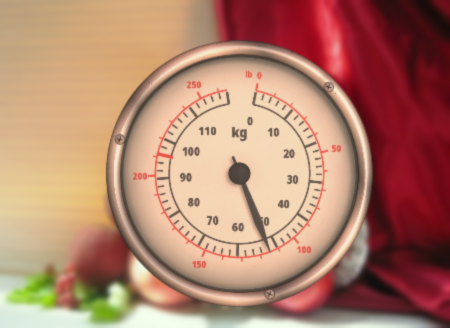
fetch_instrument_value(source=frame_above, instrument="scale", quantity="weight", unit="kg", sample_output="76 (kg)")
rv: 52 (kg)
